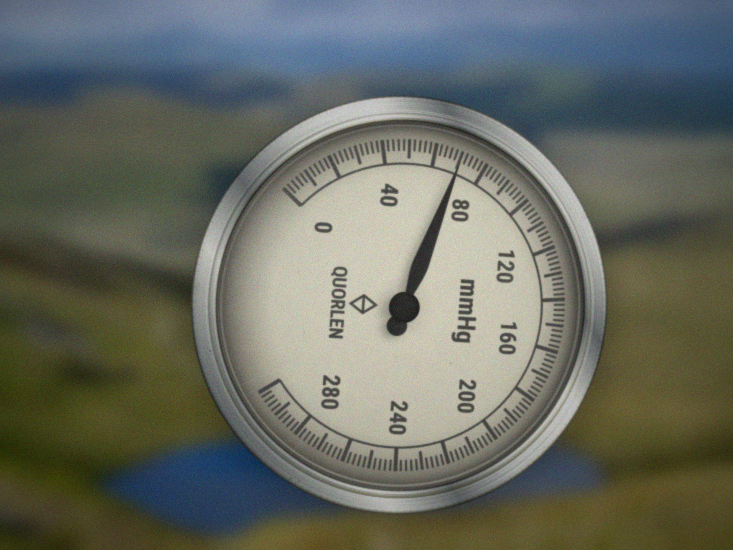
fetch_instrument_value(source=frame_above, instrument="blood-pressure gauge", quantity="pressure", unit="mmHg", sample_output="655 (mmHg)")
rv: 70 (mmHg)
